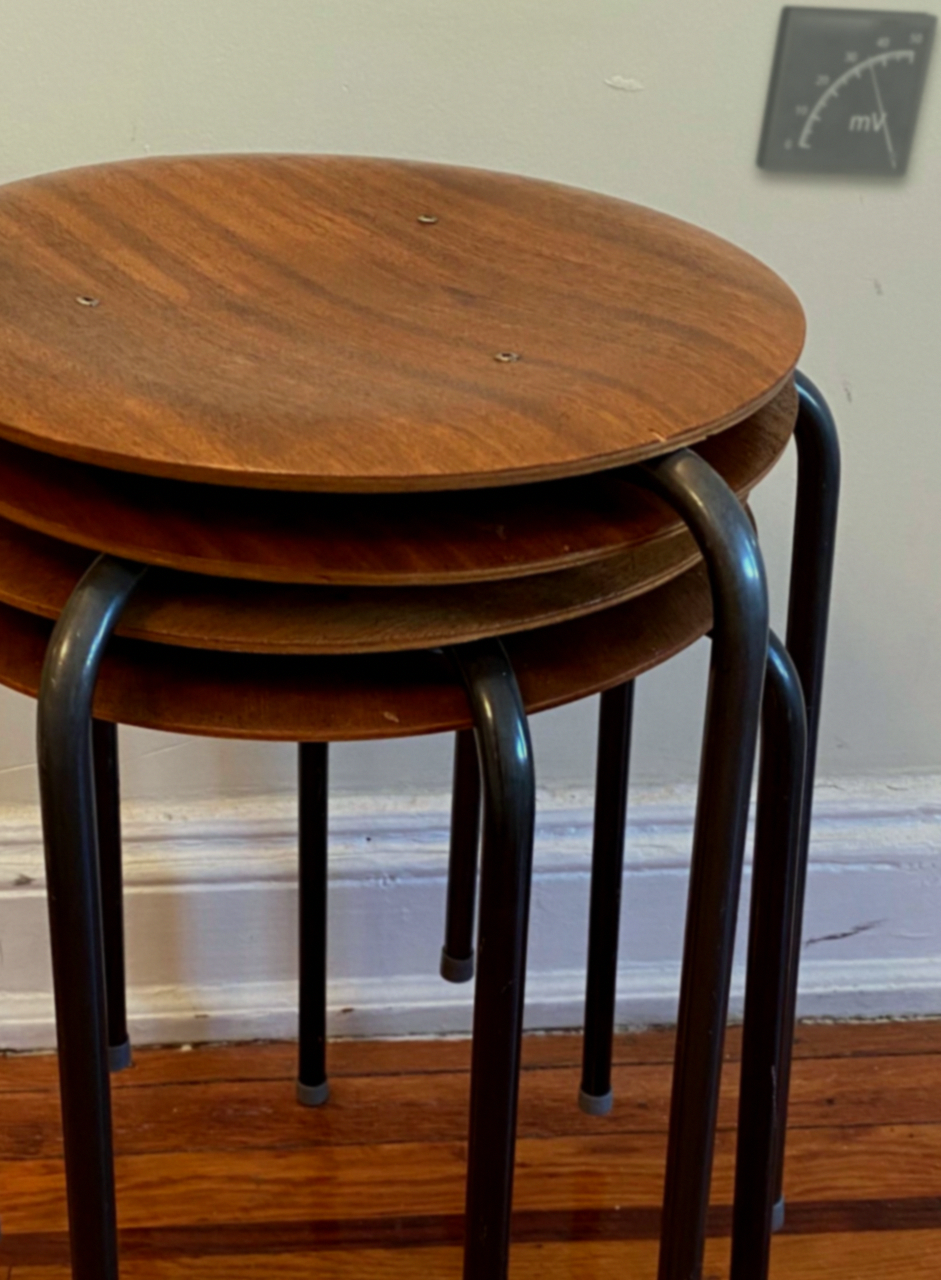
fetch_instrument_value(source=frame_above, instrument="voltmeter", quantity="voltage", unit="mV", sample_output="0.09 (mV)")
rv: 35 (mV)
